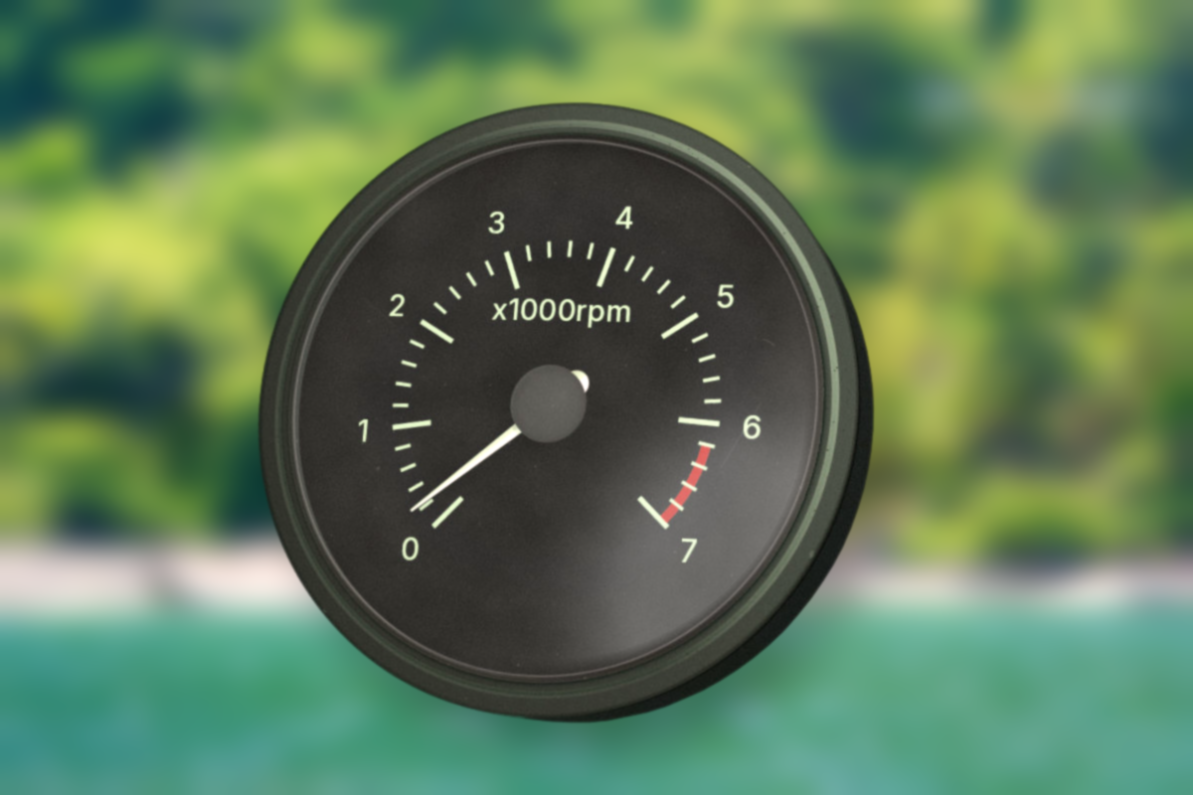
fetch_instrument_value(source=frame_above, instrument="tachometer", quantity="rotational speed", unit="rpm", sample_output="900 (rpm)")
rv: 200 (rpm)
